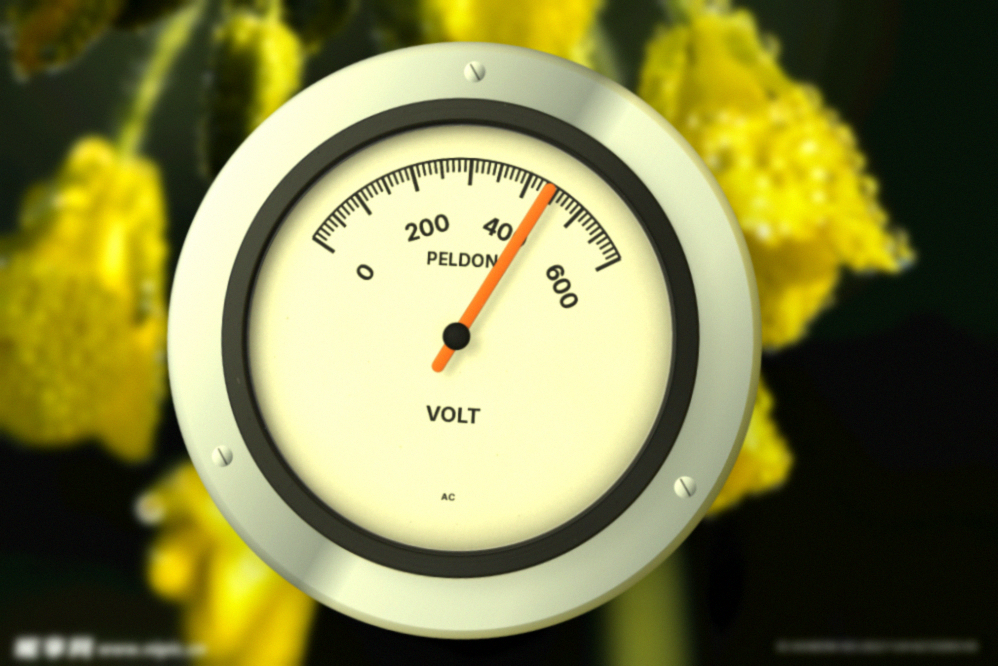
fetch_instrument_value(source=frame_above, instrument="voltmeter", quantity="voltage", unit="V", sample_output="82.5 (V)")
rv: 440 (V)
